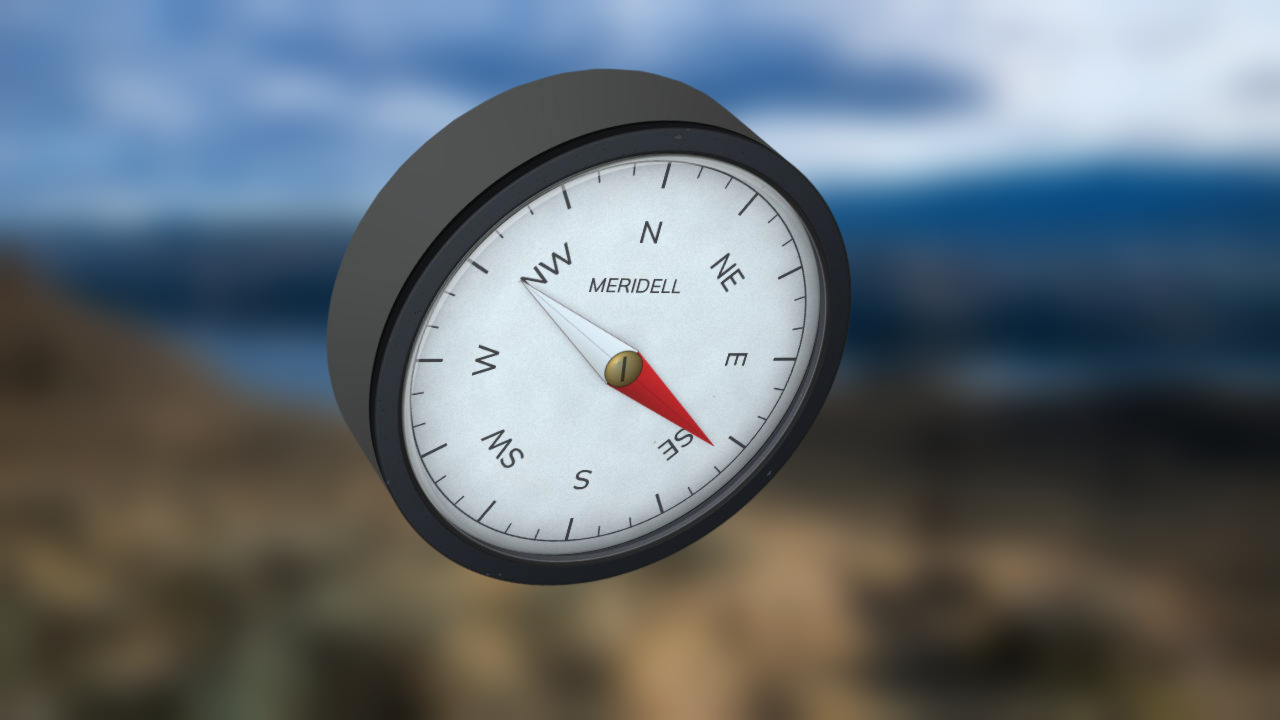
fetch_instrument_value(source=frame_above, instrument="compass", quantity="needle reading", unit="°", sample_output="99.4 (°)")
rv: 125 (°)
